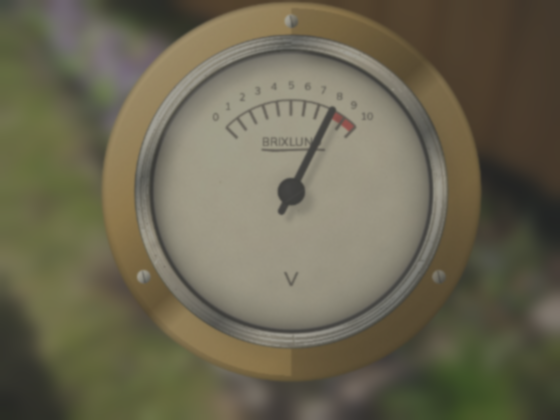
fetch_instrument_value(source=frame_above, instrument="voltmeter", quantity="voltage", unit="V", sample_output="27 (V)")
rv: 8 (V)
